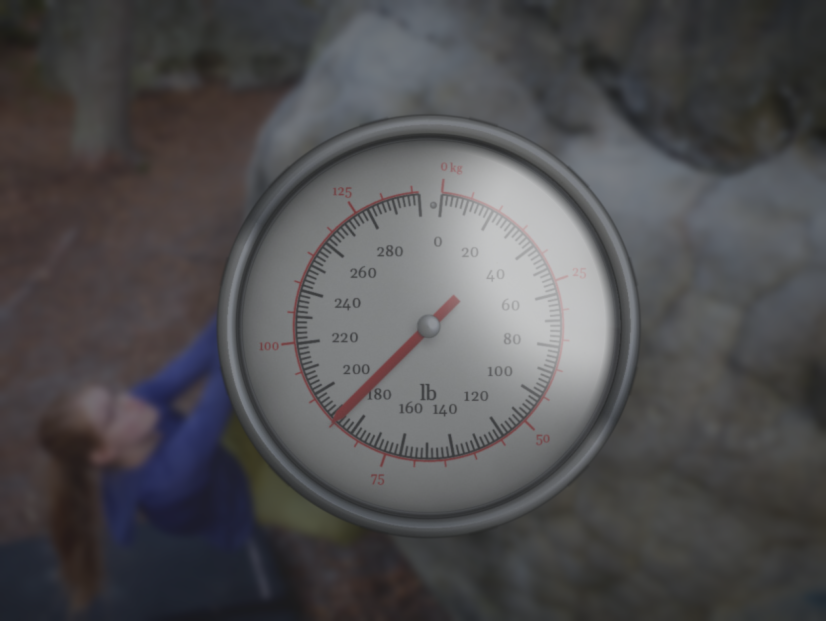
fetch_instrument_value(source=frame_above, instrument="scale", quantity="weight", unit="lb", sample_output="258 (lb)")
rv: 188 (lb)
